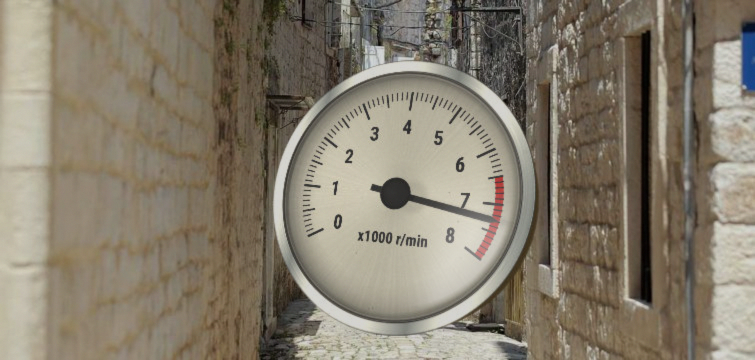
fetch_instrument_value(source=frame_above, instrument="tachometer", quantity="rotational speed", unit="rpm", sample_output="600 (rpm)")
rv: 7300 (rpm)
